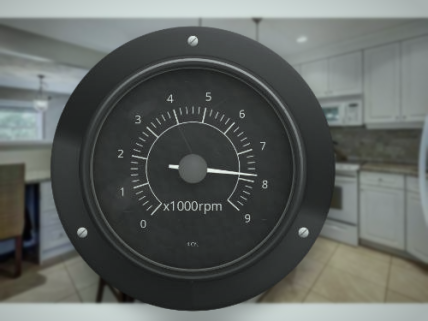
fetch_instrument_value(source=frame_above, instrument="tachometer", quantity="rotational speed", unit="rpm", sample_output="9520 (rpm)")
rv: 7800 (rpm)
